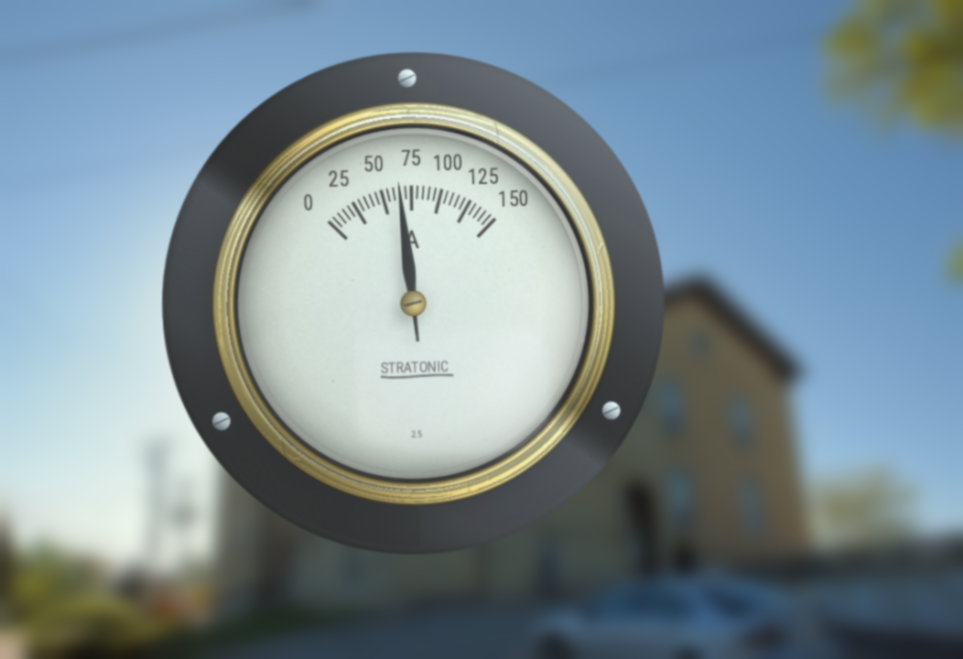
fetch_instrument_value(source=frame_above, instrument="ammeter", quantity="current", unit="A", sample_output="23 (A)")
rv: 65 (A)
